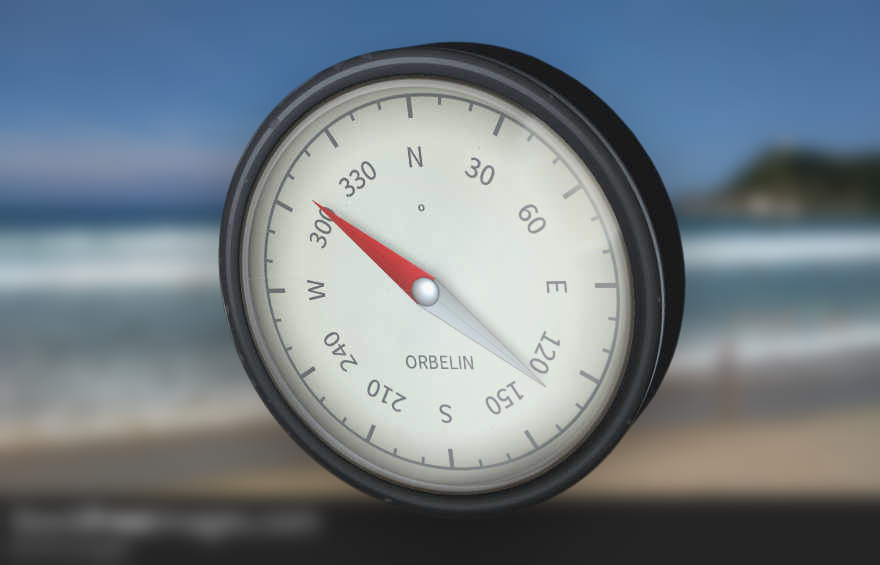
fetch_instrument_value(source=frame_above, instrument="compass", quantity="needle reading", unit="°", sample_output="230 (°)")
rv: 310 (°)
